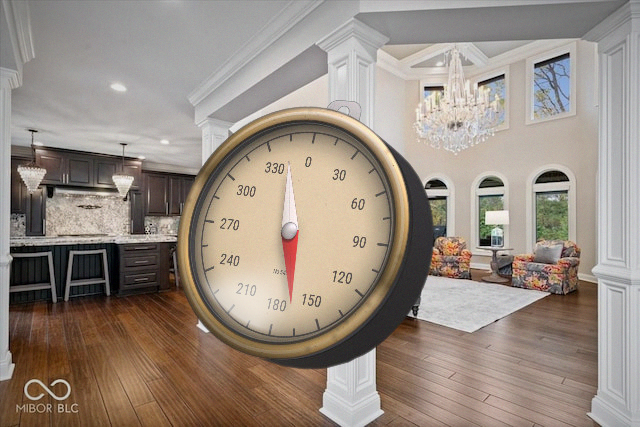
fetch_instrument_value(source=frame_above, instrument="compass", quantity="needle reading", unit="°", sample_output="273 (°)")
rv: 165 (°)
